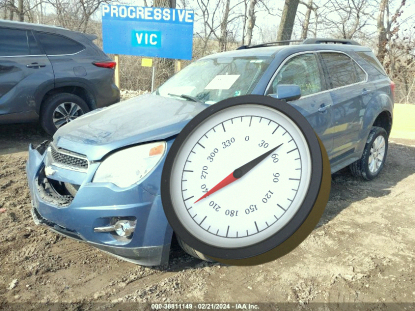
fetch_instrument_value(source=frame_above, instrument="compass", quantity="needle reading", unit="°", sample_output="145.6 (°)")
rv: 230 (°)
